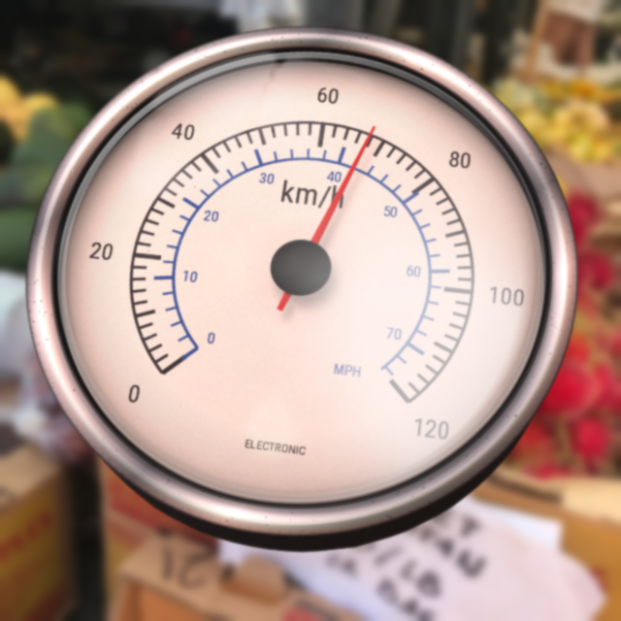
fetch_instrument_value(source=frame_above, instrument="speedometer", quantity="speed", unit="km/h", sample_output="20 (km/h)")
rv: 68 (km/h)
